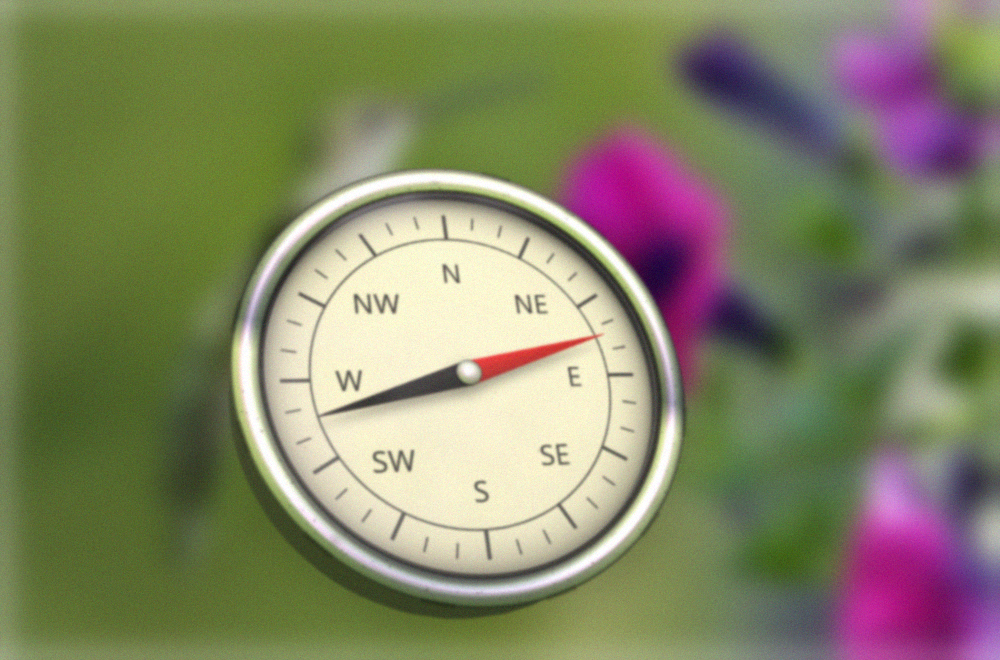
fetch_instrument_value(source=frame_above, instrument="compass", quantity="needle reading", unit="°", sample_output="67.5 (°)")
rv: 75 (°)
